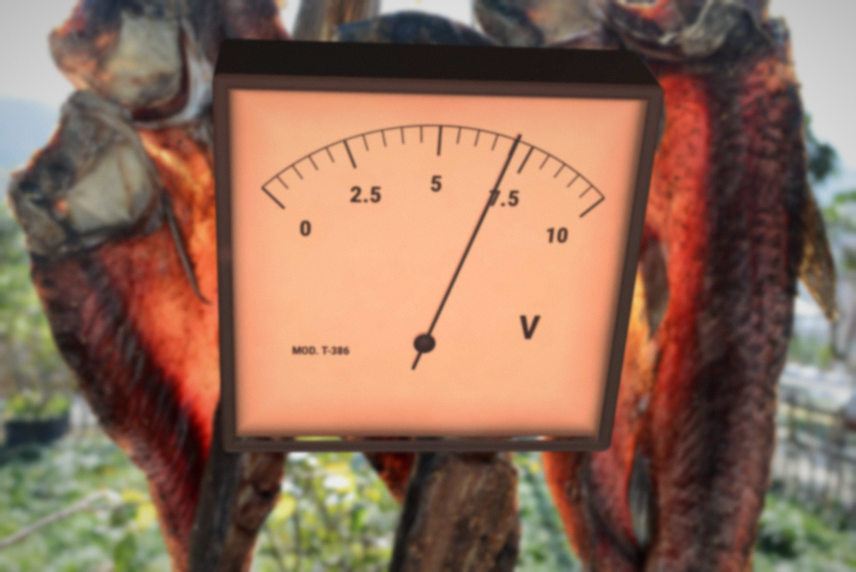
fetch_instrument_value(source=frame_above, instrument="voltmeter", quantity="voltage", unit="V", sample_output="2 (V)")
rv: 7 (V)
